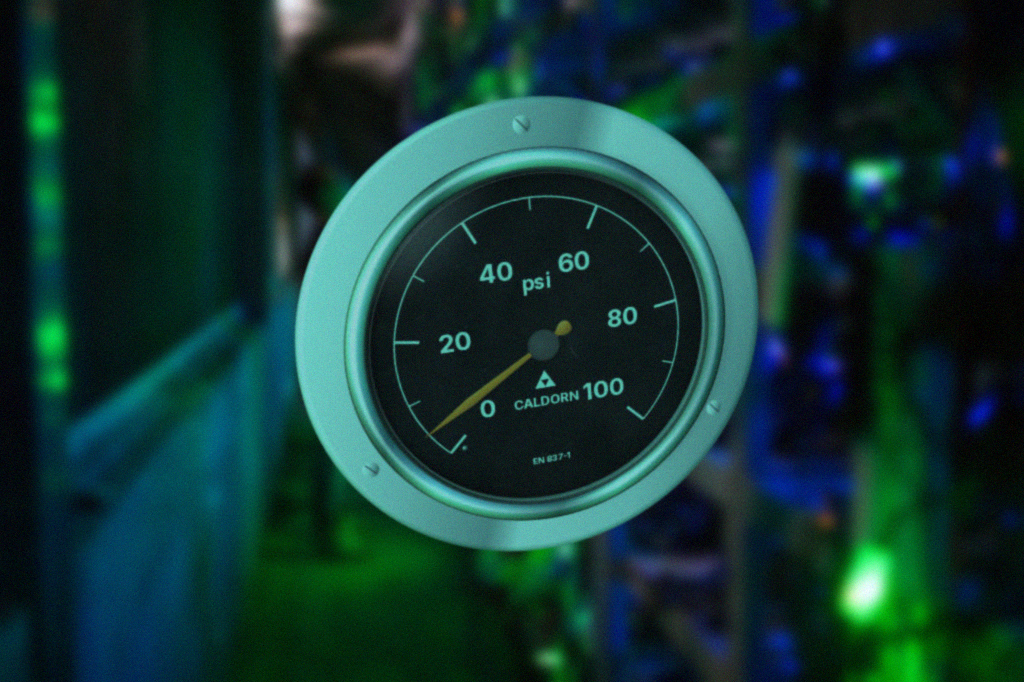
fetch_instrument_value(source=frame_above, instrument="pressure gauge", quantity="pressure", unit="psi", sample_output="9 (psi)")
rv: 5 (psi)
